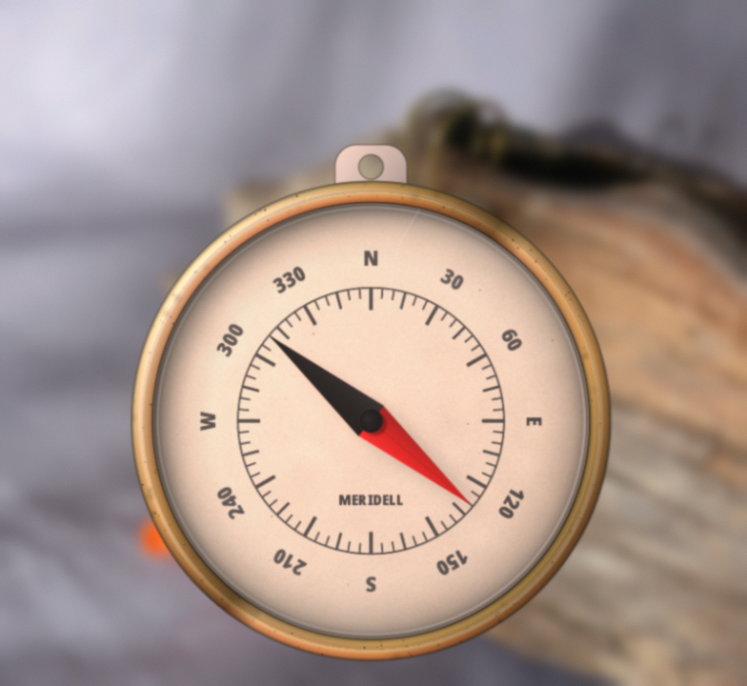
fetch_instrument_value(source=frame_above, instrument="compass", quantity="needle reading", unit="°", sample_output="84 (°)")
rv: 130 (°)
